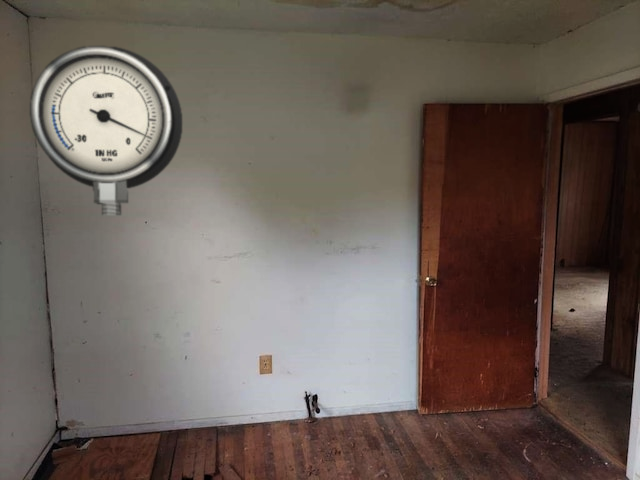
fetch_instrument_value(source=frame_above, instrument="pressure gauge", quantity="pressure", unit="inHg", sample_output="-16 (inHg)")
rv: -2.5 (inHg)
